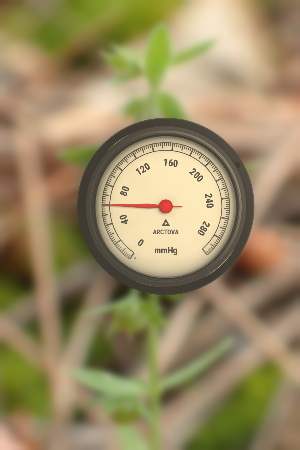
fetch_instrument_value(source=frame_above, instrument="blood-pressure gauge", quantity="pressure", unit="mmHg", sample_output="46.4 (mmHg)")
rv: 60 (mmHg)
